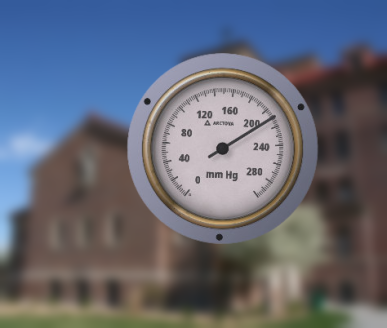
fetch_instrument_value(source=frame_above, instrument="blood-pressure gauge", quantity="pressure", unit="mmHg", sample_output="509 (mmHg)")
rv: 210 (mmHg)
